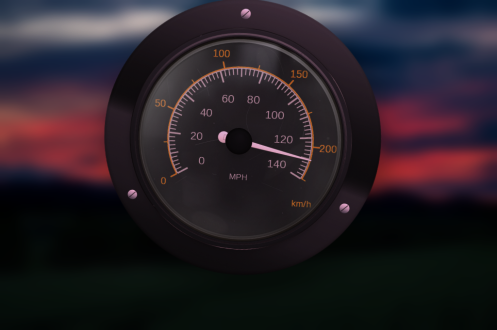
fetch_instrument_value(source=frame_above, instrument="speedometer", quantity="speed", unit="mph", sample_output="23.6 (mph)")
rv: 130 (mph)
